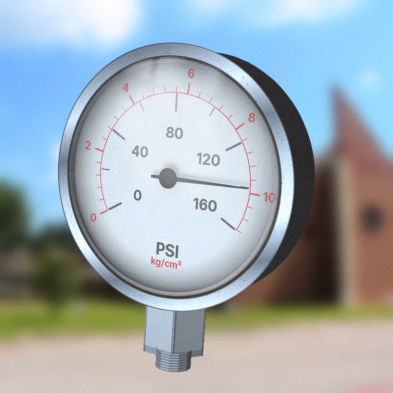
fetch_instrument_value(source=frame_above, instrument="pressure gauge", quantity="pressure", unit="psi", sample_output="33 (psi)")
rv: 140 (psi)
